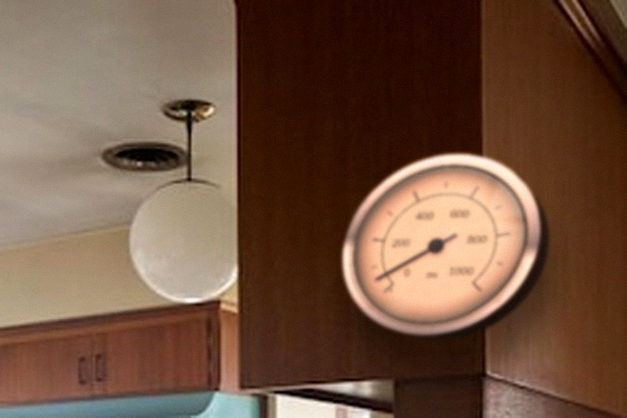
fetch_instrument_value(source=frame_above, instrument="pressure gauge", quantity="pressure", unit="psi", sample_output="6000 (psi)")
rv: 50 (psi)
